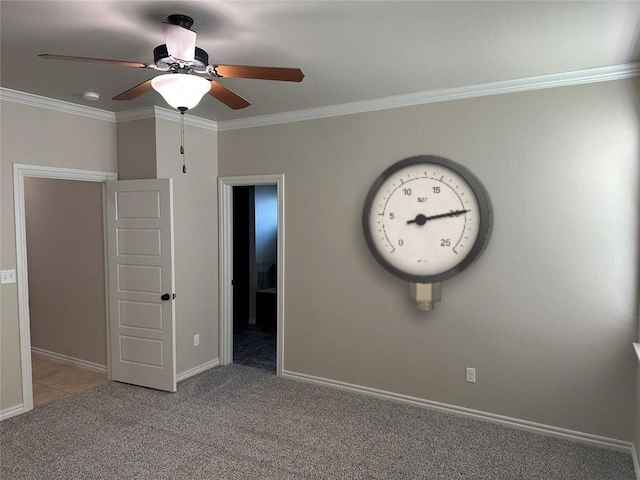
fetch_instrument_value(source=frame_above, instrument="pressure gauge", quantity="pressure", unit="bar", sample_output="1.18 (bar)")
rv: 20 (bar)
